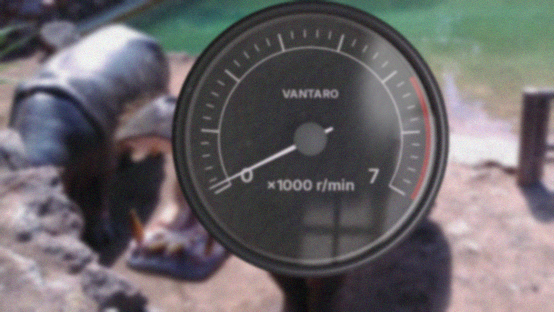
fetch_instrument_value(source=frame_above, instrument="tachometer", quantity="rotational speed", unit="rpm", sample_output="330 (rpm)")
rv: 100 (rpm)
